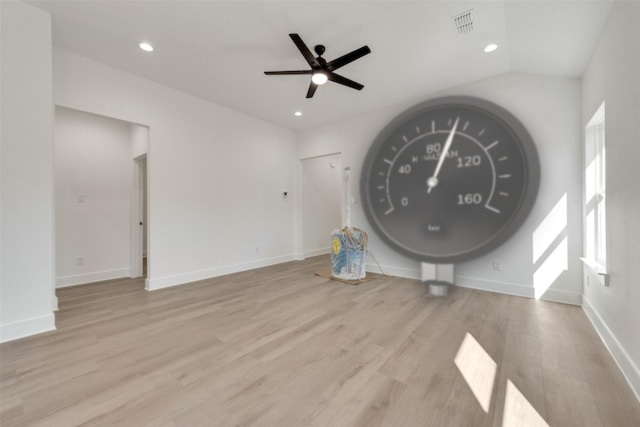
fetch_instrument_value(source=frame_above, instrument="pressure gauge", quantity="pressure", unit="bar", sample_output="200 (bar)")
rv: 95 (bar)
